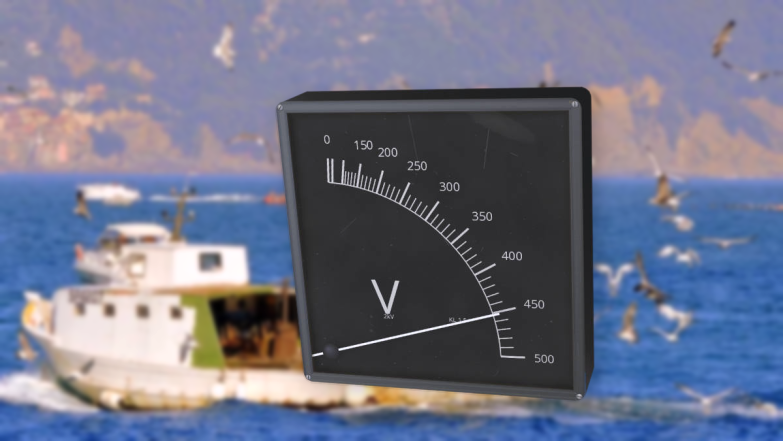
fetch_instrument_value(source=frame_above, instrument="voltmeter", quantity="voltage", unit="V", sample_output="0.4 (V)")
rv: 450 (V)
